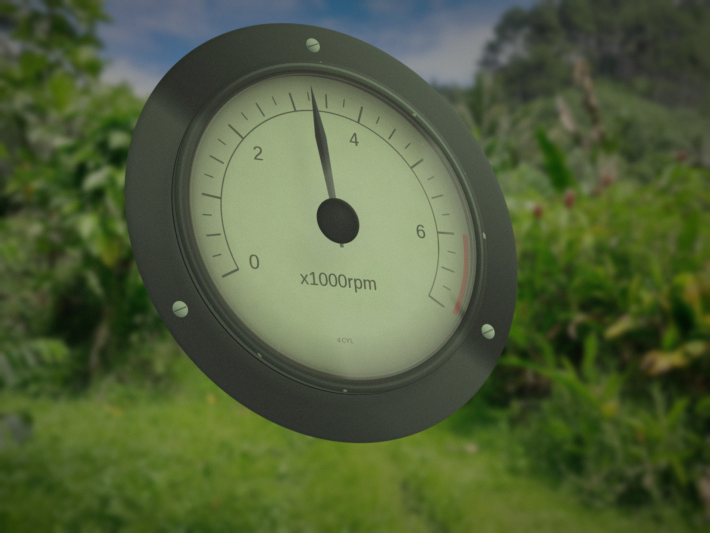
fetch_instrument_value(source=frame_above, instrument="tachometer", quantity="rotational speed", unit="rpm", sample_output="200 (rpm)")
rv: 3250 (rpm)
